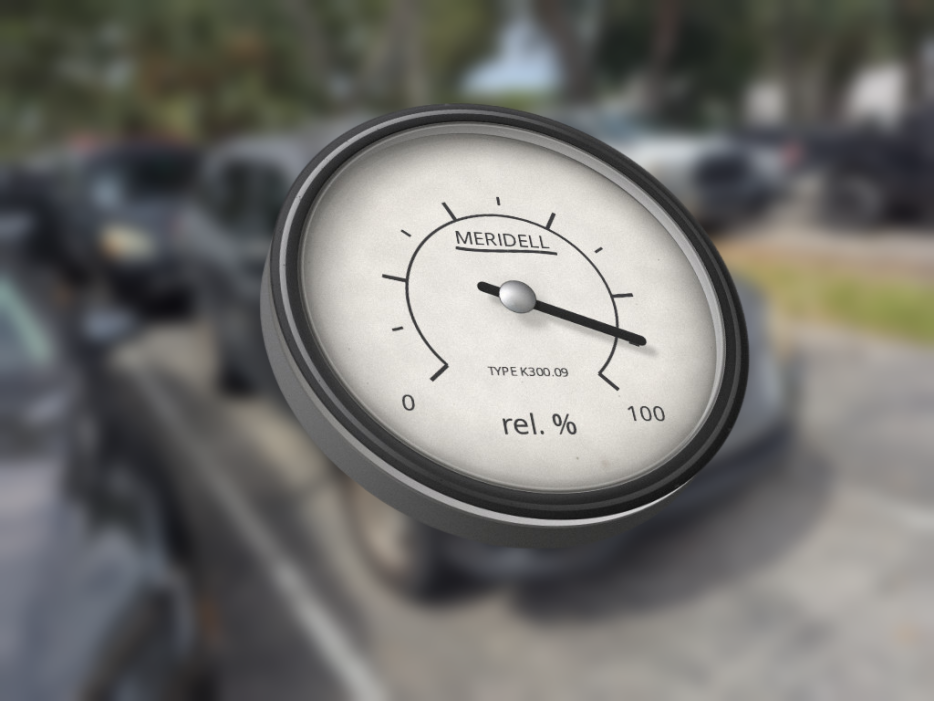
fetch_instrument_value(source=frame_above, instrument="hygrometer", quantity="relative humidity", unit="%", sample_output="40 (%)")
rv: 90 (%)
